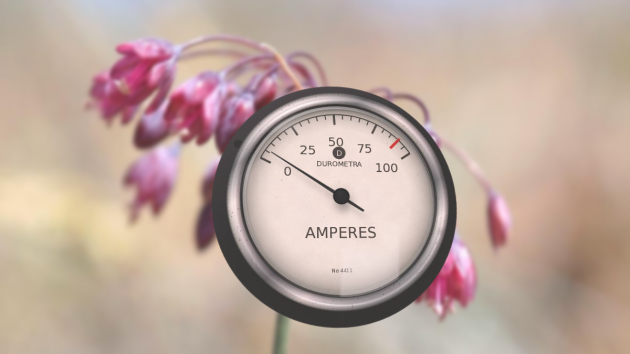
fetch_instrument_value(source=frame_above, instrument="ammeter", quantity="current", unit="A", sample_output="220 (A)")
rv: 5 (A)
